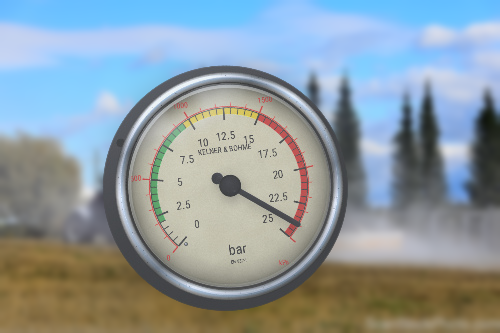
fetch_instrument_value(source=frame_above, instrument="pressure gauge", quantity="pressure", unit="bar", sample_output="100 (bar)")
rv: 24 (bar)
